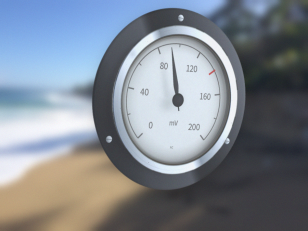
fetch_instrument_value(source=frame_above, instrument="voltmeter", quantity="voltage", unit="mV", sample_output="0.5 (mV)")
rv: 90 (mV)
